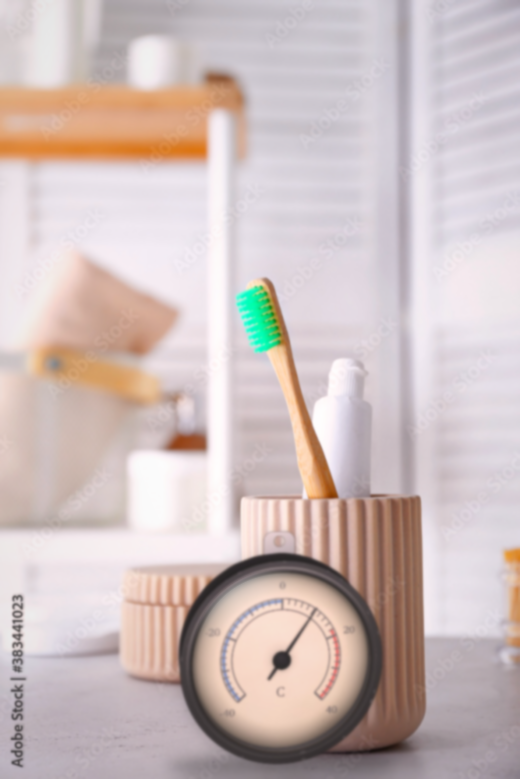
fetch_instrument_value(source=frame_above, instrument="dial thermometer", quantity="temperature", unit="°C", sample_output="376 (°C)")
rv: 10 (°C)
